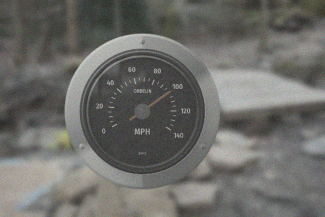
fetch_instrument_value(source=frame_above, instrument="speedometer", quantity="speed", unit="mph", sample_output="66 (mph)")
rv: 100 (mph)
